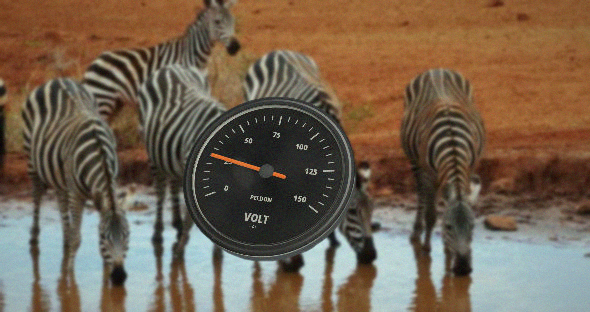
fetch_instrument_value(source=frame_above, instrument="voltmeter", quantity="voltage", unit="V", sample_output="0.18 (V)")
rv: 25 (V)
